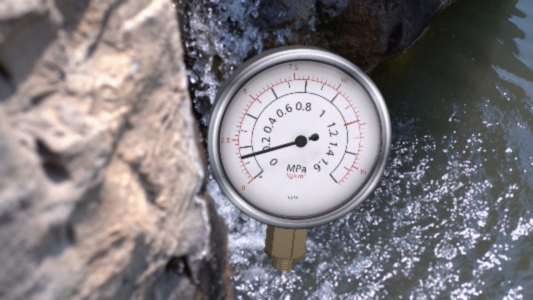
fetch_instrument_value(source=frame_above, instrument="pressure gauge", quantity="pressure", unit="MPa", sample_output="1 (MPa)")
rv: 0.15 (MPa)
